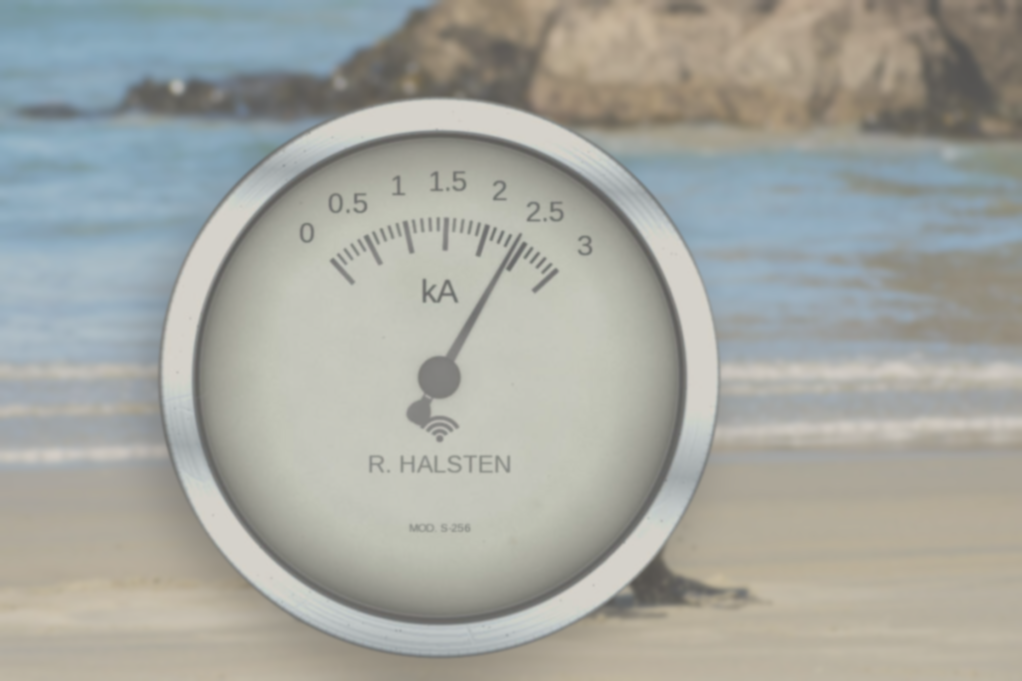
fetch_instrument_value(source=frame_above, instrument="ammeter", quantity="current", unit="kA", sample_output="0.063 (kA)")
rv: 2.4 (kA)
